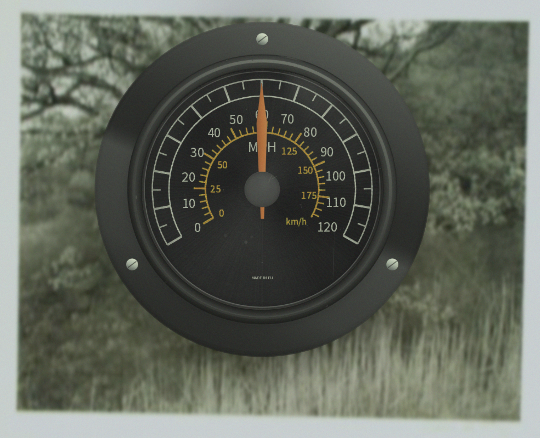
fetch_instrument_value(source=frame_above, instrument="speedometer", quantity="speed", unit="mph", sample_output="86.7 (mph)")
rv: 60 (mph)
